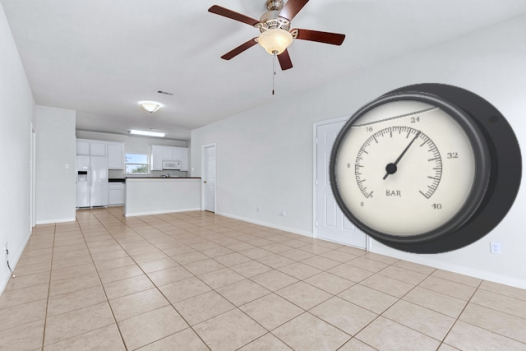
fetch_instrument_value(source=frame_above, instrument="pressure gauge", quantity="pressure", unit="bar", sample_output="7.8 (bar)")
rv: 26 (bar)
